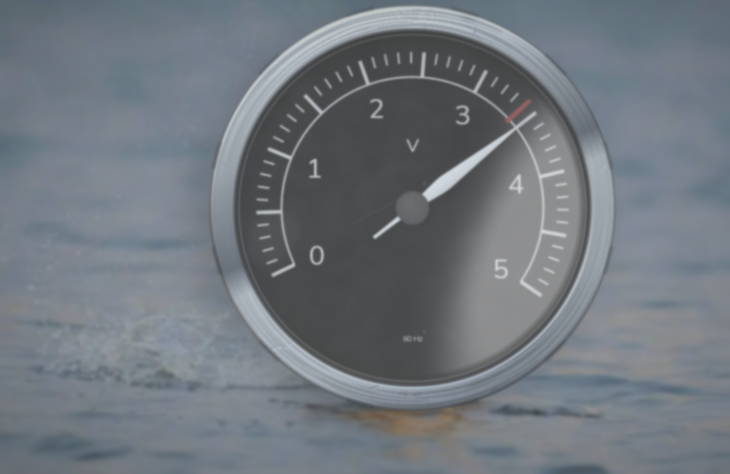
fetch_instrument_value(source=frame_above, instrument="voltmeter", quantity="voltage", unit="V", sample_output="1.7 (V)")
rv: 3.5 (V)
